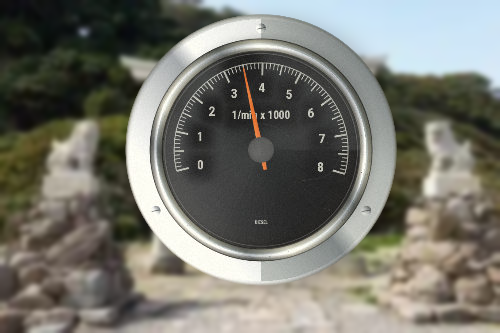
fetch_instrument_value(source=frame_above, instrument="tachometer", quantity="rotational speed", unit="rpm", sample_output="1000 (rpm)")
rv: 3500 (rpm)
